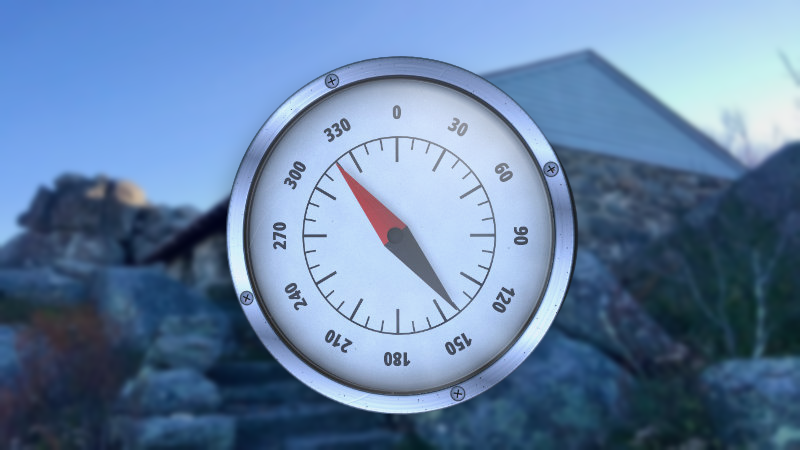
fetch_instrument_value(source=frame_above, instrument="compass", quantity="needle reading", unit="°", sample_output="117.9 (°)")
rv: 320 (°)
